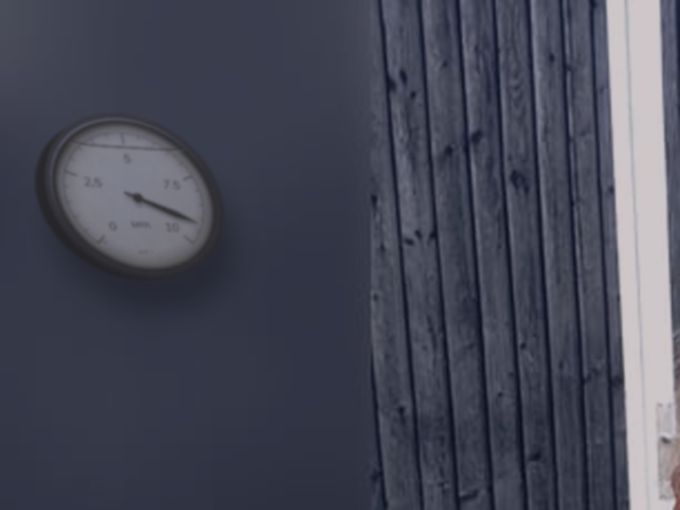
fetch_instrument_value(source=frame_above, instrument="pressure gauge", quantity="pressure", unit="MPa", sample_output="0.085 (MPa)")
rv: 9.25 (MPa)
